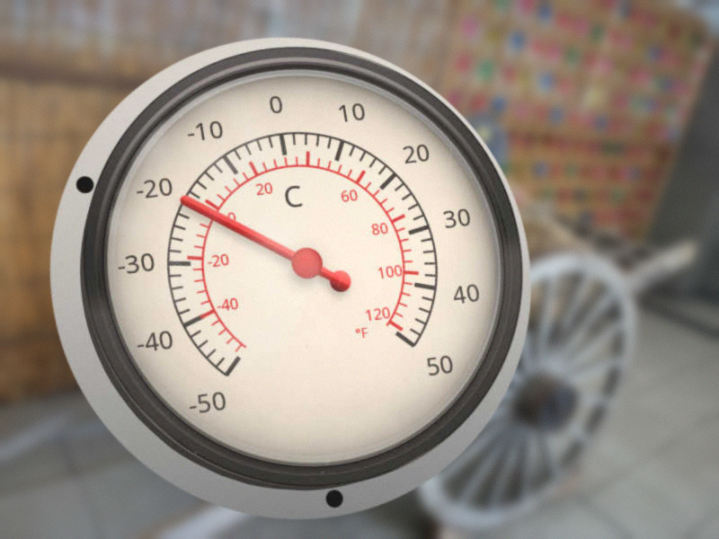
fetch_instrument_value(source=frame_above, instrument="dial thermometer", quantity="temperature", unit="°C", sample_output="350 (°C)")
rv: -20 (°C)
